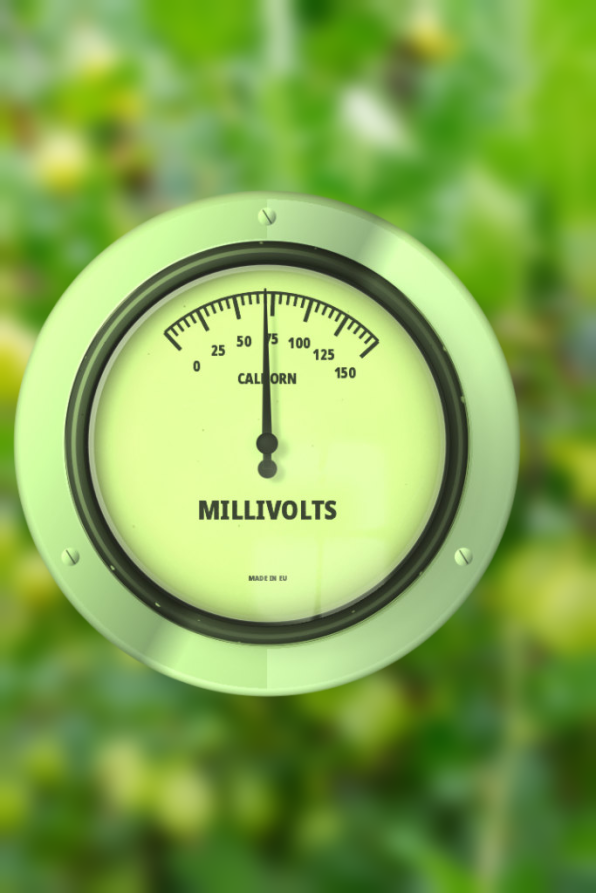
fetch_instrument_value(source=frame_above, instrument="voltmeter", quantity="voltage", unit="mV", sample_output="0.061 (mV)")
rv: 70 (mV)
